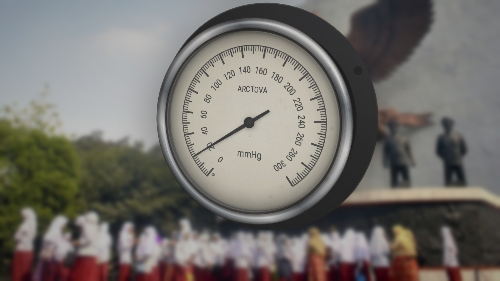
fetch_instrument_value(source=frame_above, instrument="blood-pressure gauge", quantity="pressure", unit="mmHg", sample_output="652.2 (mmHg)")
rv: 20 (mmHg)
